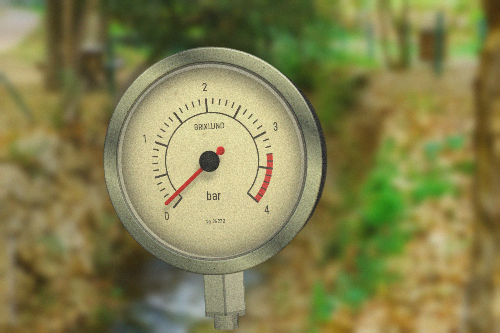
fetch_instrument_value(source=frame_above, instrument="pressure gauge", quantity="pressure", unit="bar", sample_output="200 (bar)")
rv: 0.1 (bar)
